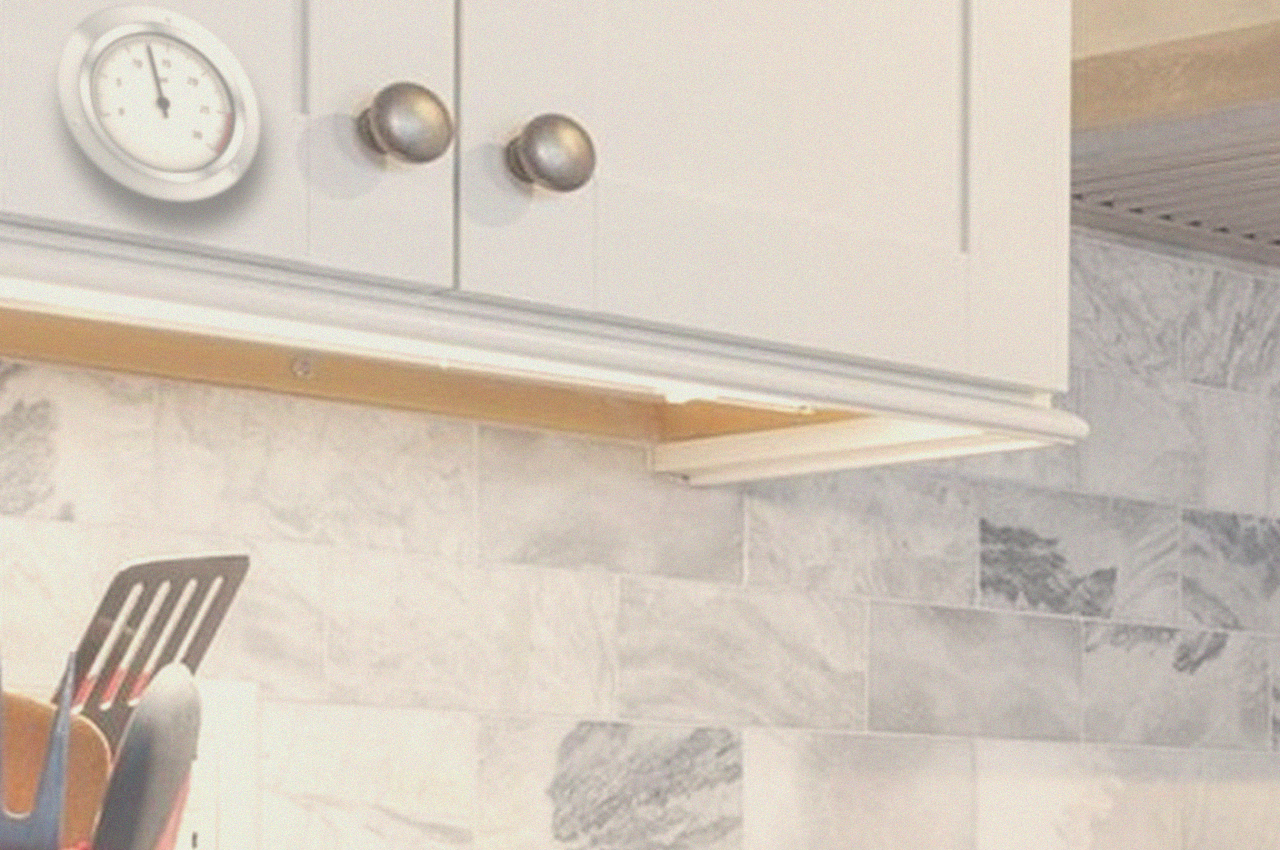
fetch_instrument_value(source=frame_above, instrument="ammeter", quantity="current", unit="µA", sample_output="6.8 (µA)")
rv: 12.5 (µA)
